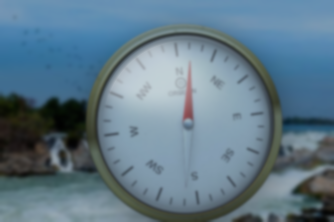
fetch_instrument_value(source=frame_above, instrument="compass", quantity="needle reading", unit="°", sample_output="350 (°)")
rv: 10 (°)
